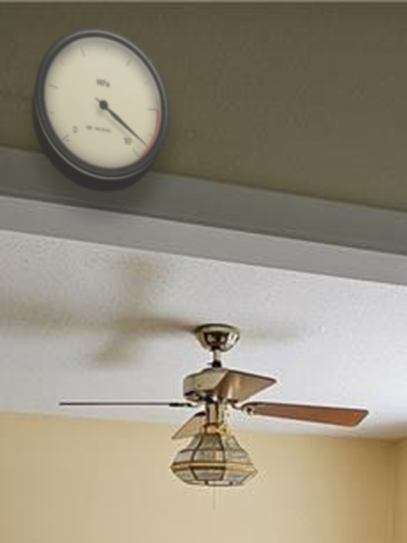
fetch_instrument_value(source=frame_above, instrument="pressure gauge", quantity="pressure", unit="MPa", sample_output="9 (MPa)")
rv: 9.5 (MPa)
